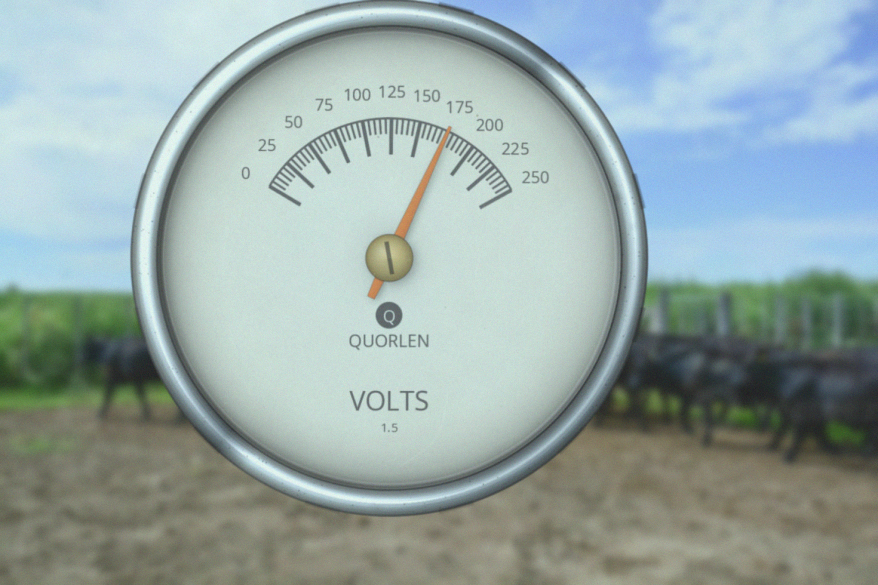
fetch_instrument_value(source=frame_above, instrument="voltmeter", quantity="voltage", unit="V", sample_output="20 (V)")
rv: 175 (V)
